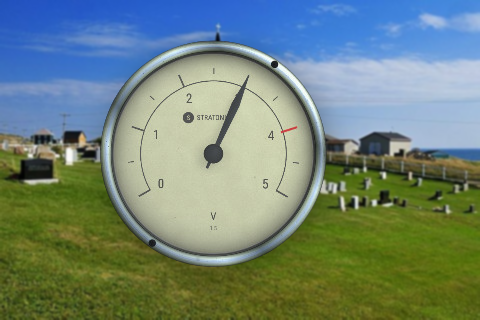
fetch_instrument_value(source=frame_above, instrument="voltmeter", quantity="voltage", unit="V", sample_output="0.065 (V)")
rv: 3 (V)
